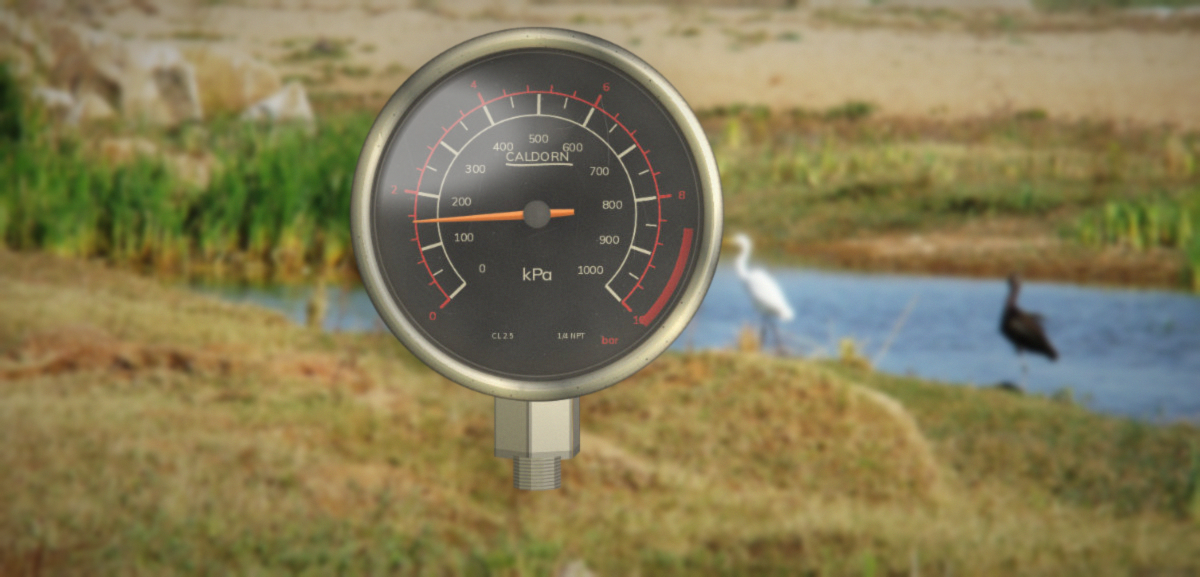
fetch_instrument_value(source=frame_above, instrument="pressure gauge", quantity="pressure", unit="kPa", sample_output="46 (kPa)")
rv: 150 (kPa)
